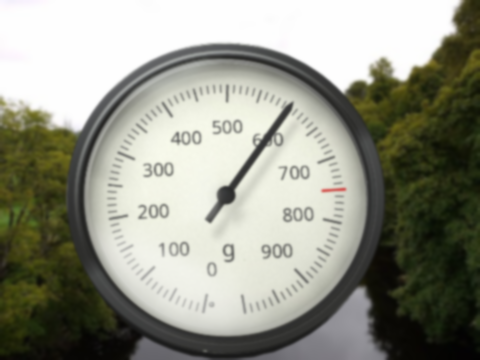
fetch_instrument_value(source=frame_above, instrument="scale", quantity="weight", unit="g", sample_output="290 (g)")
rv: 600 (g)
